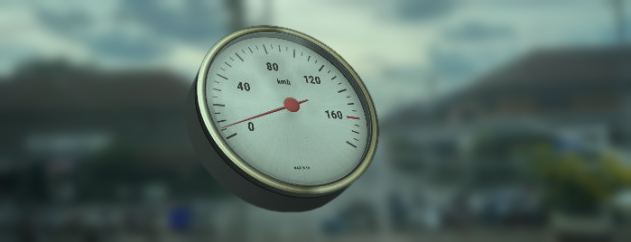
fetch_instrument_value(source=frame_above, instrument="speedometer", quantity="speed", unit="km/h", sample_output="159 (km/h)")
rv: 5 (km/h)
